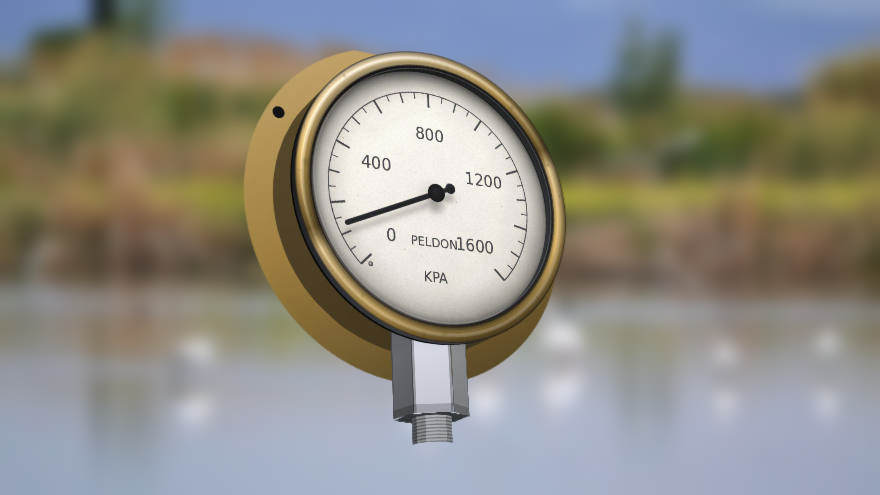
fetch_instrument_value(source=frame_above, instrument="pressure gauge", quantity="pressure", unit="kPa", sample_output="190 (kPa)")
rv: 125 (kPa)
